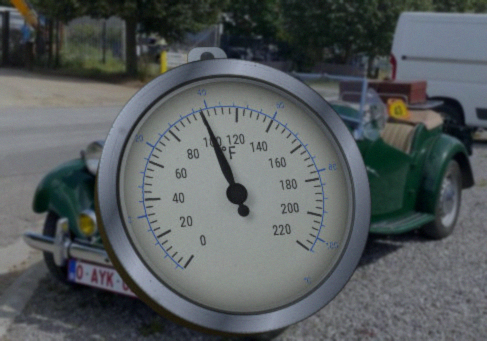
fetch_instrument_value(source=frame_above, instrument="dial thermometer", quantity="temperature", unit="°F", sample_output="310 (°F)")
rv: 100 (°F)
